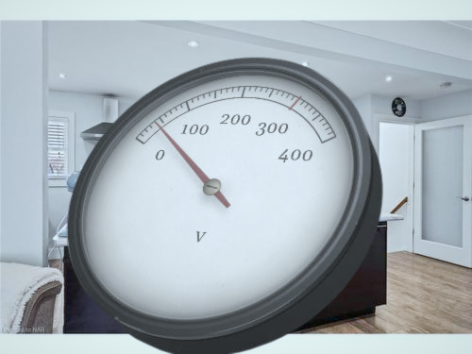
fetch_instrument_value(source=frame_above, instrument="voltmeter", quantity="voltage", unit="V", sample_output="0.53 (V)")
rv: 40 (V)
